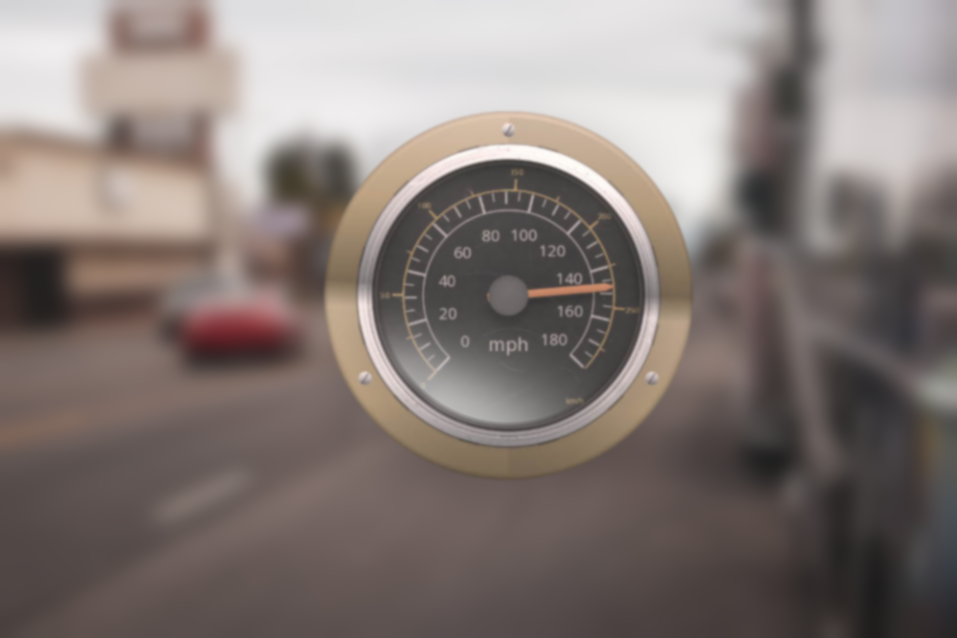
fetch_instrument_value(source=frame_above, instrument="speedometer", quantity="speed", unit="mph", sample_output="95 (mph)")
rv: 147.5 (mph)
